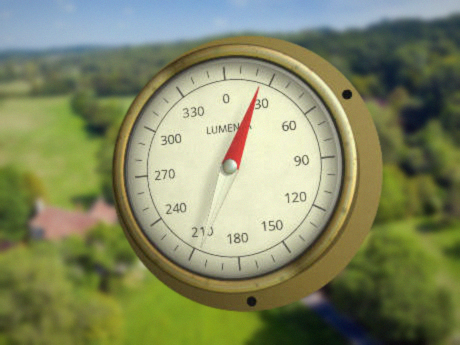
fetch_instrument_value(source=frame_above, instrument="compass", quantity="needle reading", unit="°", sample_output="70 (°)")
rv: 25 (°)
